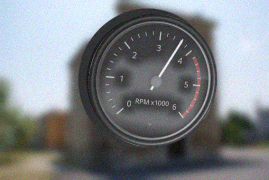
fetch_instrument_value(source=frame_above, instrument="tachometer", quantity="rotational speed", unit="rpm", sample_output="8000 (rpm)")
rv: 3600 (rpm)
